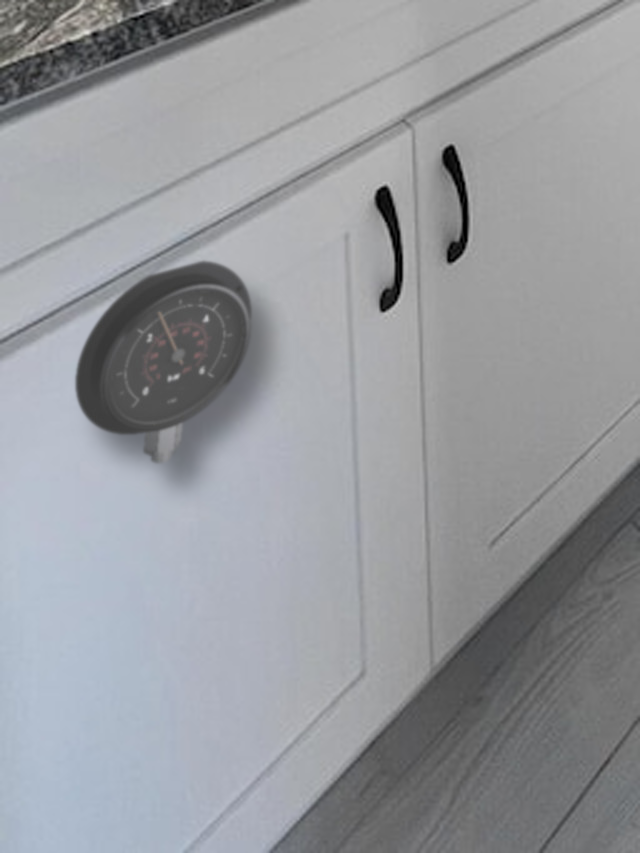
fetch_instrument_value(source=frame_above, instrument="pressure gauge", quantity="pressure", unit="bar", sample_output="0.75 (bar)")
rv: 2.5 (bar)
